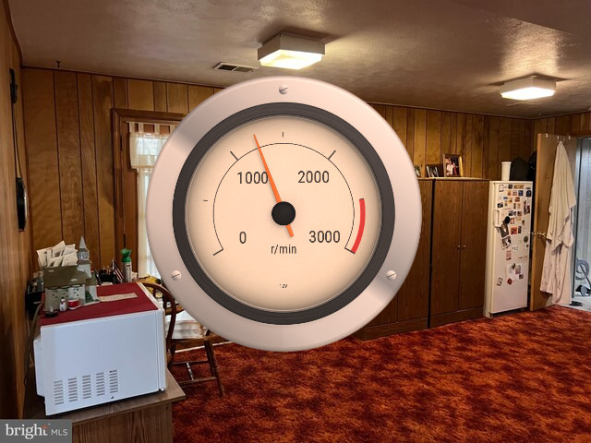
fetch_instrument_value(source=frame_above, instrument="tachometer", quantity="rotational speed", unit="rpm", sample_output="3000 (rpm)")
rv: 1250 (rpm)
